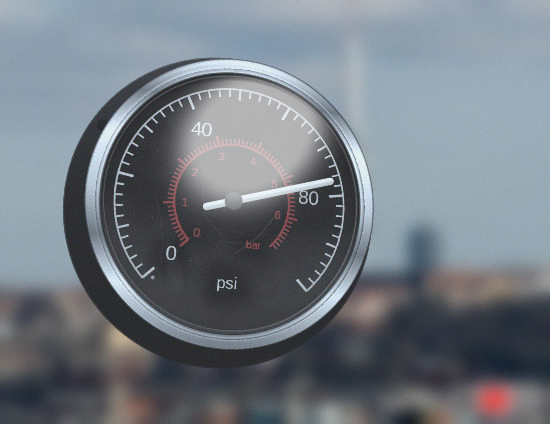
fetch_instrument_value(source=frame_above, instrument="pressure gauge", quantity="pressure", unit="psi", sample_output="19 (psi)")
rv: 77 (psi)
